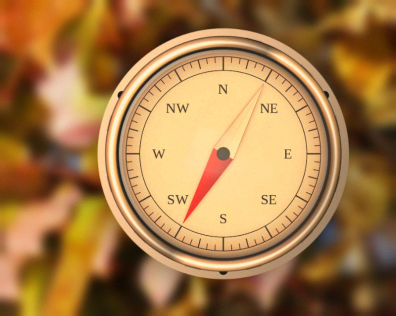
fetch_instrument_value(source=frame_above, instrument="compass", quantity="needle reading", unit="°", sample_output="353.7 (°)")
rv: 210 (°)
